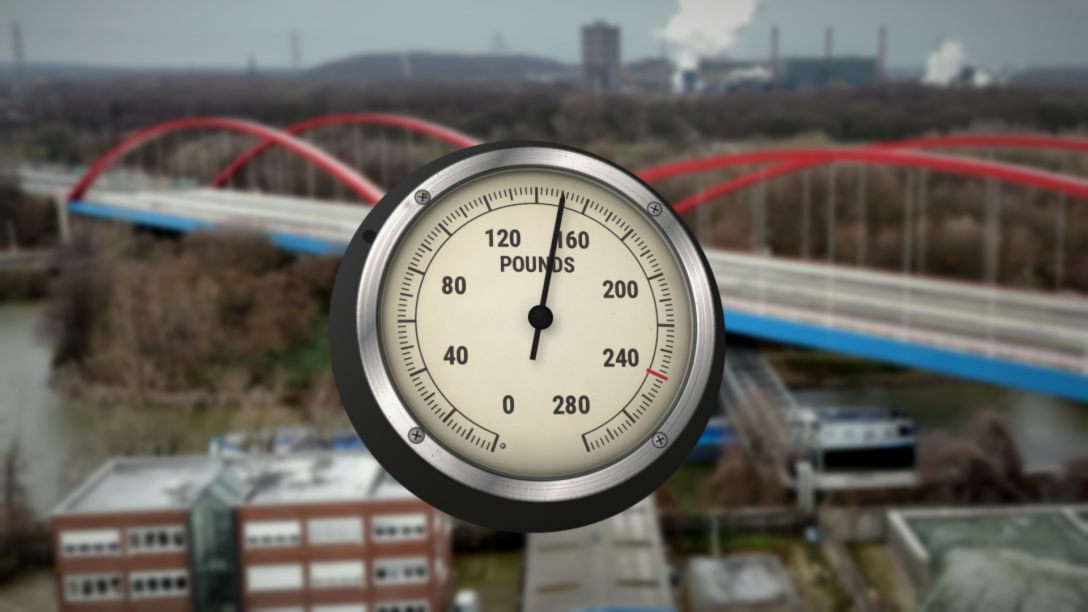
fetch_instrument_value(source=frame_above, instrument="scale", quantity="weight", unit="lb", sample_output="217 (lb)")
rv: 150 (lb)
